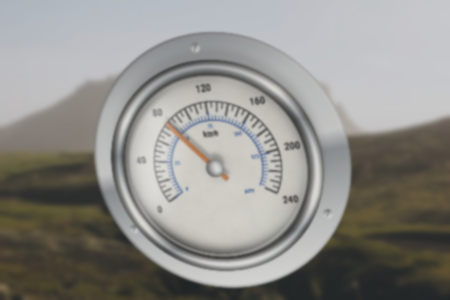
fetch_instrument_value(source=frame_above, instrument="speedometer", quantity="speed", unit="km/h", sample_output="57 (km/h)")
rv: 80 (km/h)
